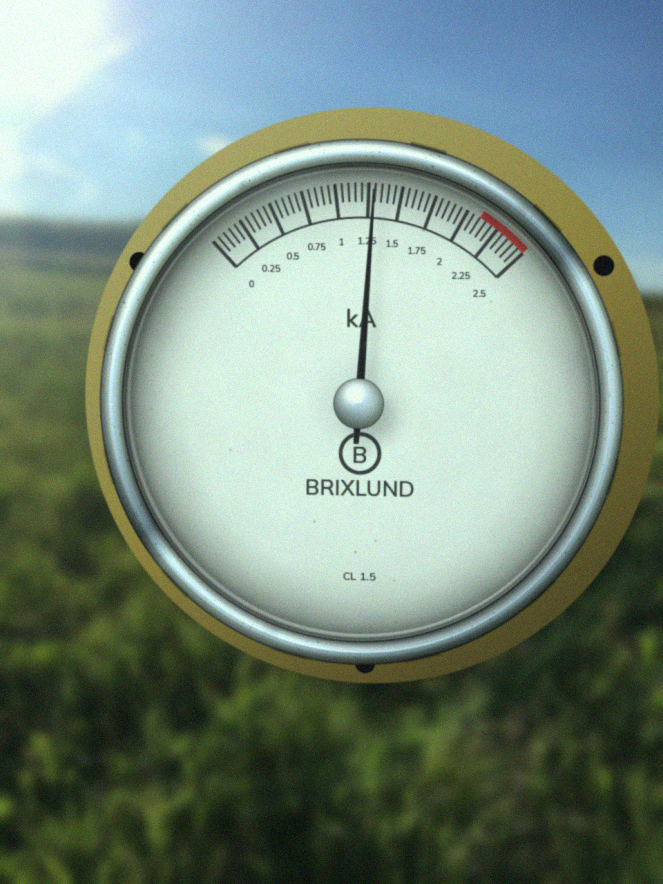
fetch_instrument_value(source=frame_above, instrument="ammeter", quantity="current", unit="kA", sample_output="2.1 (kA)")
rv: 1.3 (kA)
